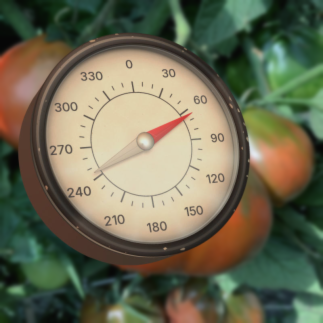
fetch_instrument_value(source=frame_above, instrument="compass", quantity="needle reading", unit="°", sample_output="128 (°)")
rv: 65 (°)
